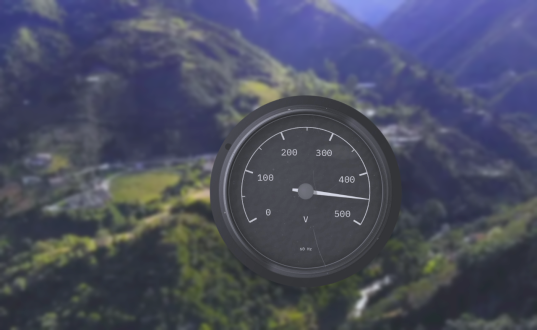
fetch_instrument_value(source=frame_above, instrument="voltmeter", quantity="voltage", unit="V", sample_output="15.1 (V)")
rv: 450 (V)
